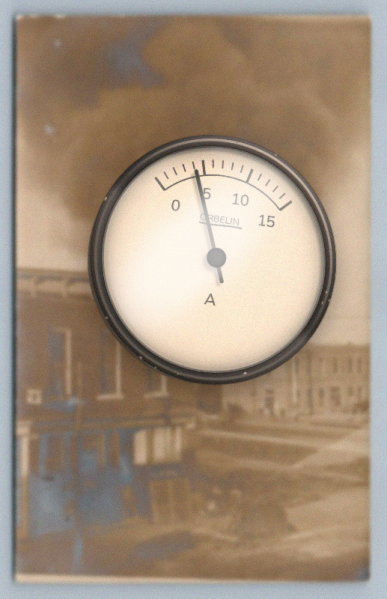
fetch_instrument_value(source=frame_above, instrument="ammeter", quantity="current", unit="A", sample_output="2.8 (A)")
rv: 4 (A)
